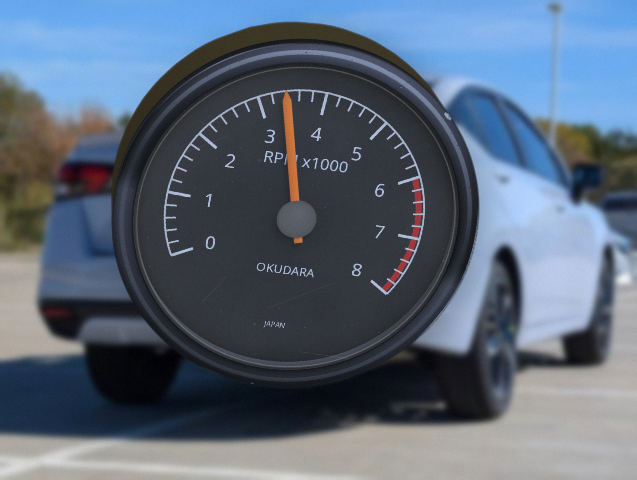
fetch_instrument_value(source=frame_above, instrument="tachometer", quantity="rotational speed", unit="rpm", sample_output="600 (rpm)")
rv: 3400 (rpm)
